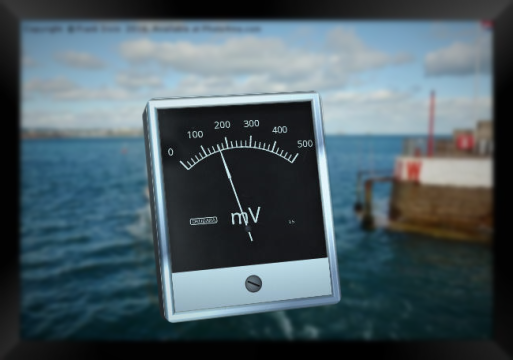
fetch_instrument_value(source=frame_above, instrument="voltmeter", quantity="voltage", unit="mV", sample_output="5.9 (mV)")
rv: 160 (mV)
